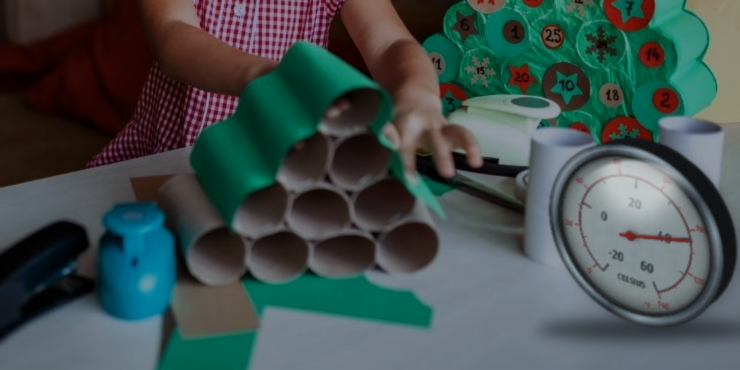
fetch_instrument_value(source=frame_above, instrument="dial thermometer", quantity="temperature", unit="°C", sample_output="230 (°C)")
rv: 40 (°C)
